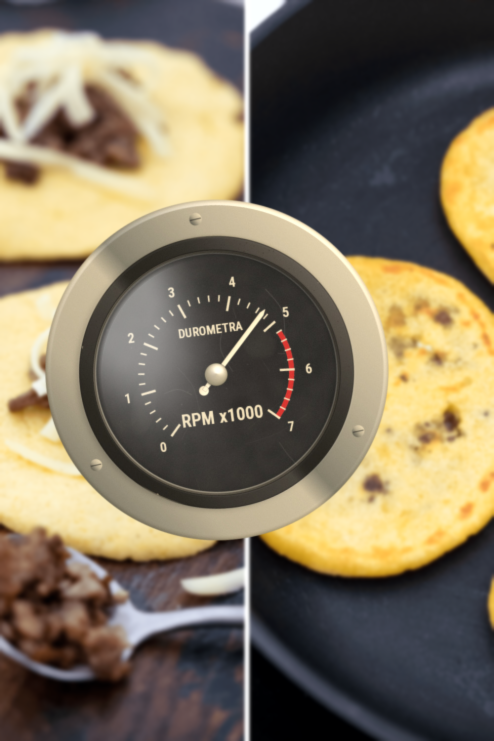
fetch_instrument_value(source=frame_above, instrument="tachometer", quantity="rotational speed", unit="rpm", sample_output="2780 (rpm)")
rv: 4700 (rpm)
